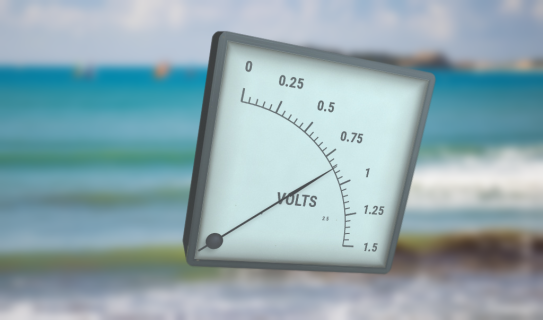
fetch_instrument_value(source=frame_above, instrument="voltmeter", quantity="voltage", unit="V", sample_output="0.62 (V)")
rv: 0.85 (V)
